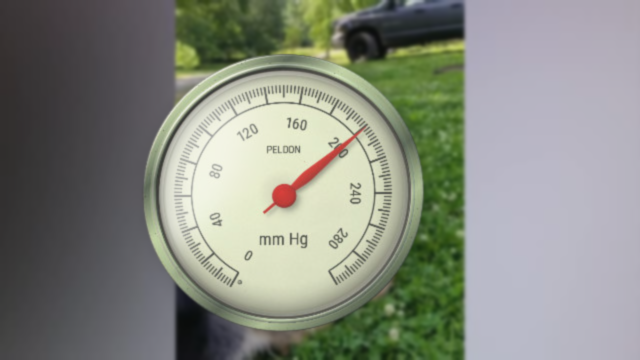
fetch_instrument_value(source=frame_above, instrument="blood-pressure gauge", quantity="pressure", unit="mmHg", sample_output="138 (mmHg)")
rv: 200 (mmHg)
